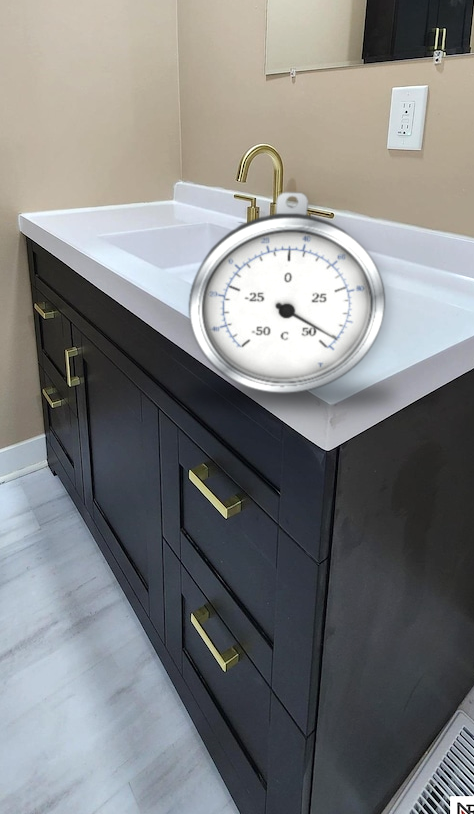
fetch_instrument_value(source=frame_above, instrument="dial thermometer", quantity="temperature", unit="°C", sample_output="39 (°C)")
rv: 45 (°C)
